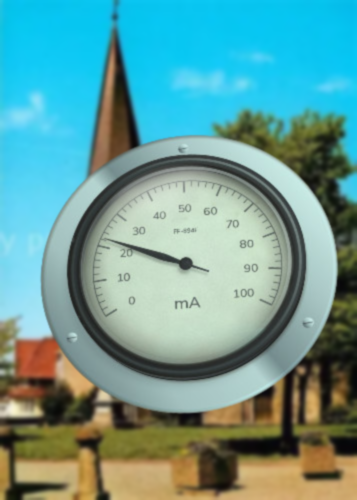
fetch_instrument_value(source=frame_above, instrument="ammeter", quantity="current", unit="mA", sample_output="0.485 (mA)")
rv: 22 (mA)
